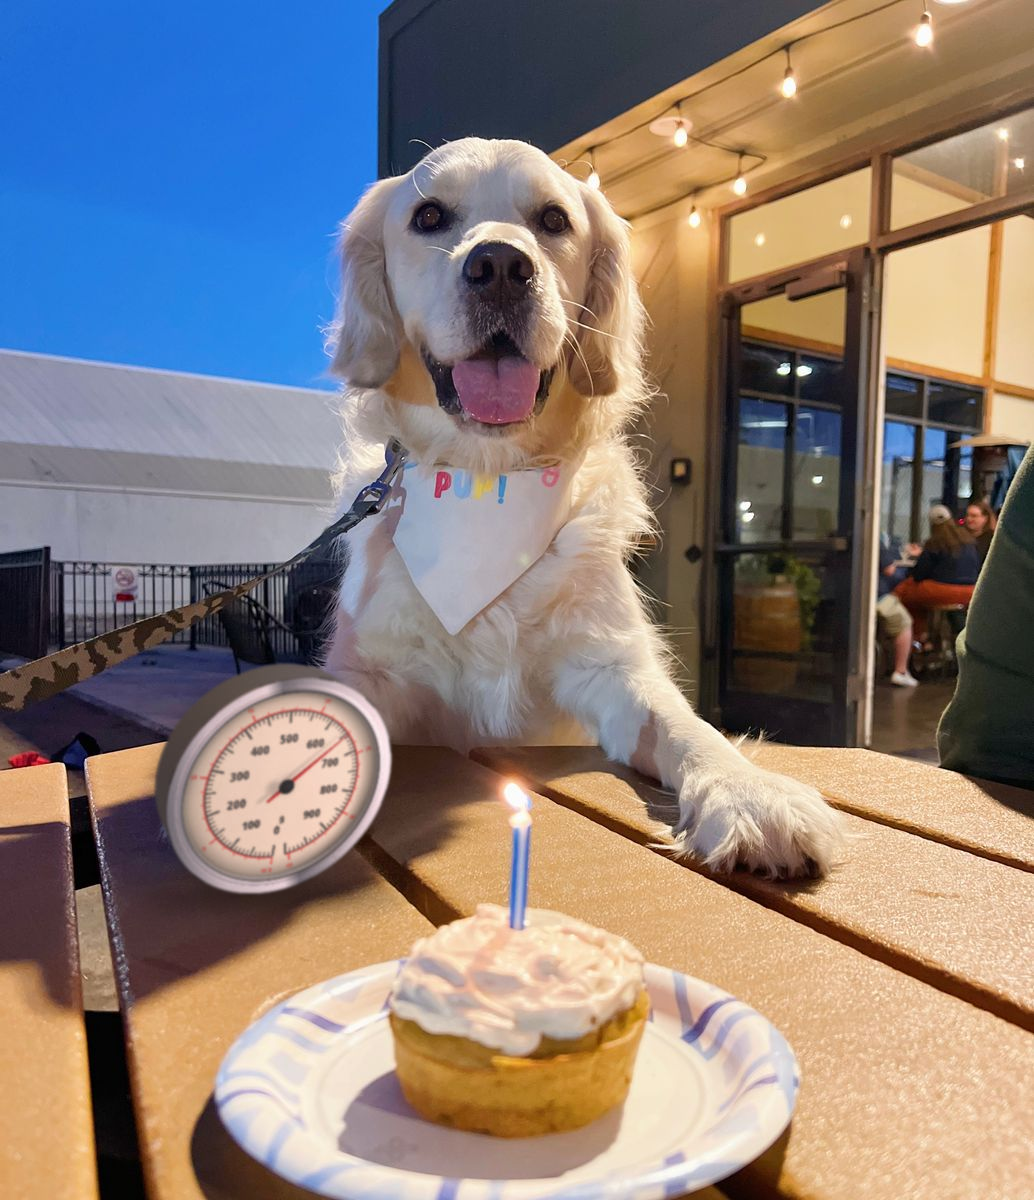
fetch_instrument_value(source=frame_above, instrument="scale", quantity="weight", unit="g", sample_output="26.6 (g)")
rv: 650 (g)
